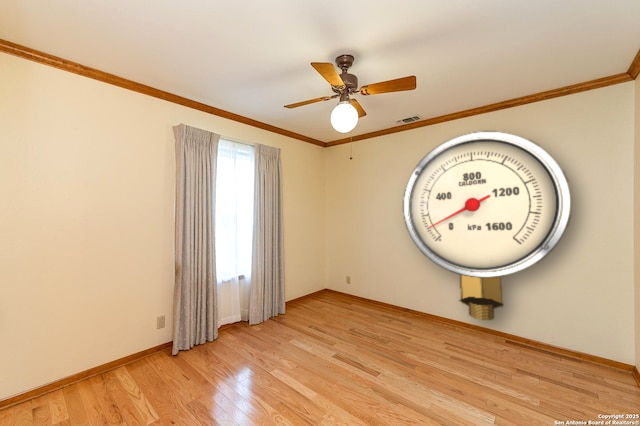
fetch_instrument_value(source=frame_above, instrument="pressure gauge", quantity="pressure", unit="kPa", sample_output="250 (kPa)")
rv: 100 (kPa)
